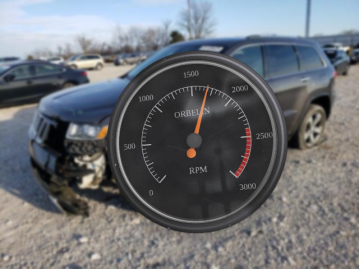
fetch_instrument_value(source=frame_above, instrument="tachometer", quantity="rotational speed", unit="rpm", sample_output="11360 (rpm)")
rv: 1700 (rpm)
